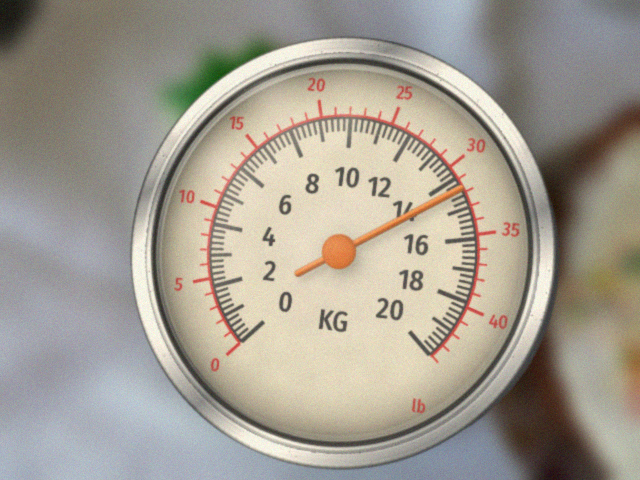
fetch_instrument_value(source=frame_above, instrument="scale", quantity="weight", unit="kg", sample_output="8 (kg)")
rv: 14.4 (kg)
